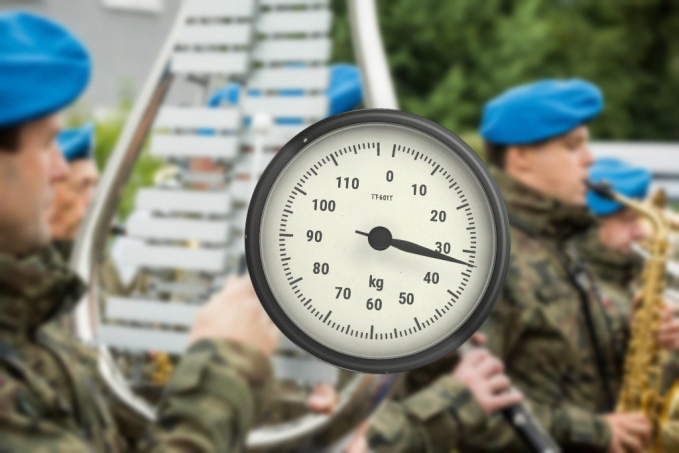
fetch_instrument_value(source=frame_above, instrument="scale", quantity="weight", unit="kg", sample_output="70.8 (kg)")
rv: 33 (kg)
